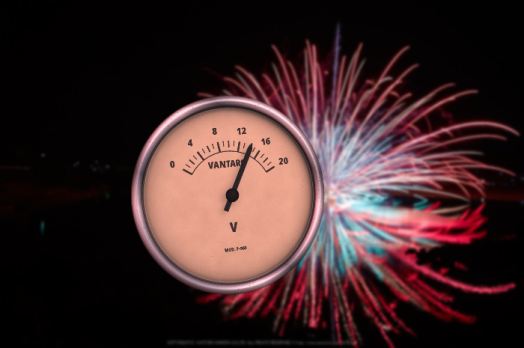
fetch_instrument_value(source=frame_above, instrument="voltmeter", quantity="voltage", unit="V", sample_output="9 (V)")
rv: 14 (V)
